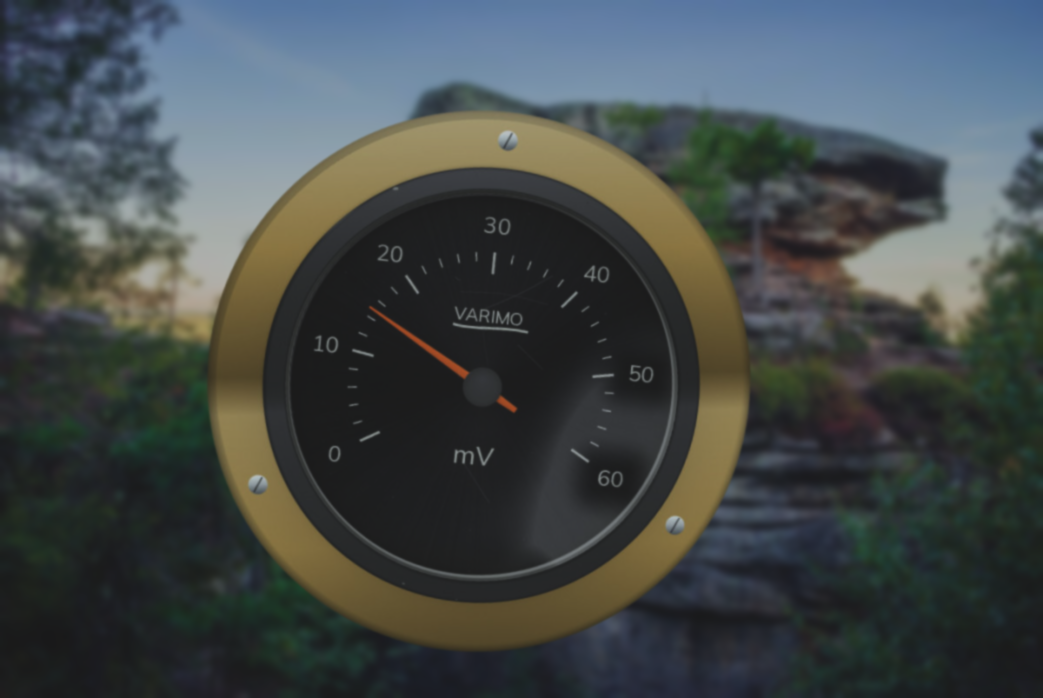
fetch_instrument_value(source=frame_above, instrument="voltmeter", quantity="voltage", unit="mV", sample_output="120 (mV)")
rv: 15 (mV)
